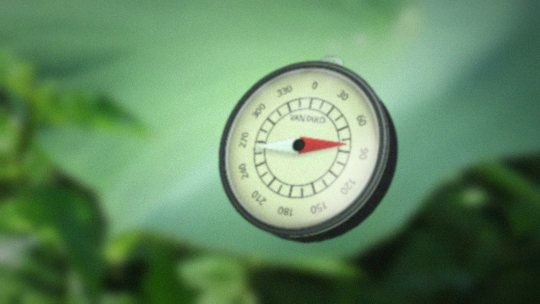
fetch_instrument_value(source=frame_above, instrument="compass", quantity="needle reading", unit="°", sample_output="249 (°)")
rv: 82.5 (°)
